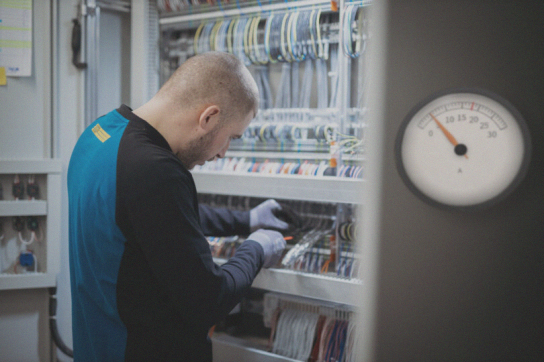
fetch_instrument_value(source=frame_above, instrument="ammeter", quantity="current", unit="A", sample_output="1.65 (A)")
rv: 5 (A)
